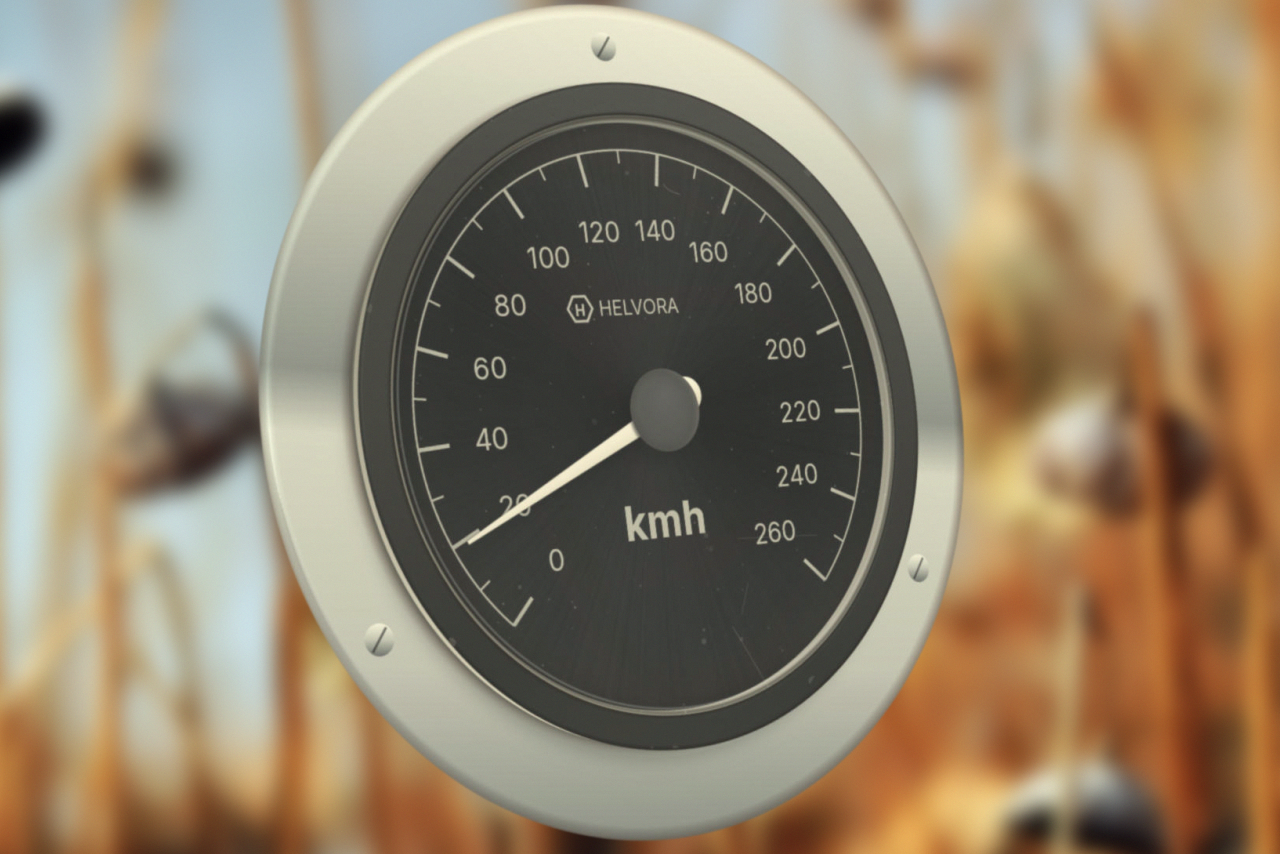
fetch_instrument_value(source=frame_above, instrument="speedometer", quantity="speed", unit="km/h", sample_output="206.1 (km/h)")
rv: 20 (km/h)
